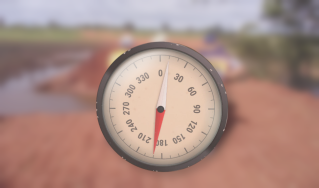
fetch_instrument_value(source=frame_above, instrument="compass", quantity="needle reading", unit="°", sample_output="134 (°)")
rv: 190 (°)
